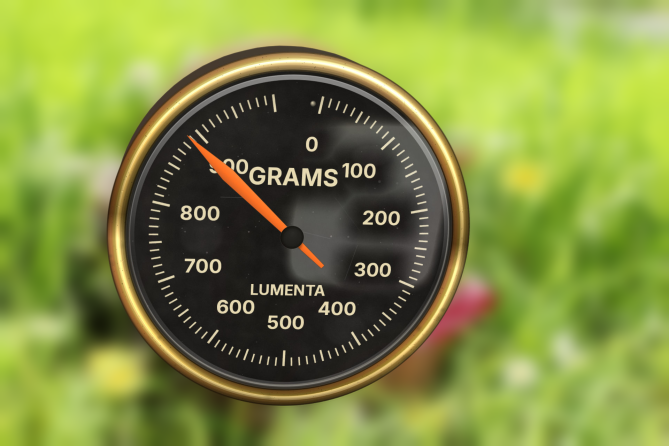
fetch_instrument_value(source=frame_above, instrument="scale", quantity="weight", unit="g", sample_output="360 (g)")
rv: 890 (g)
